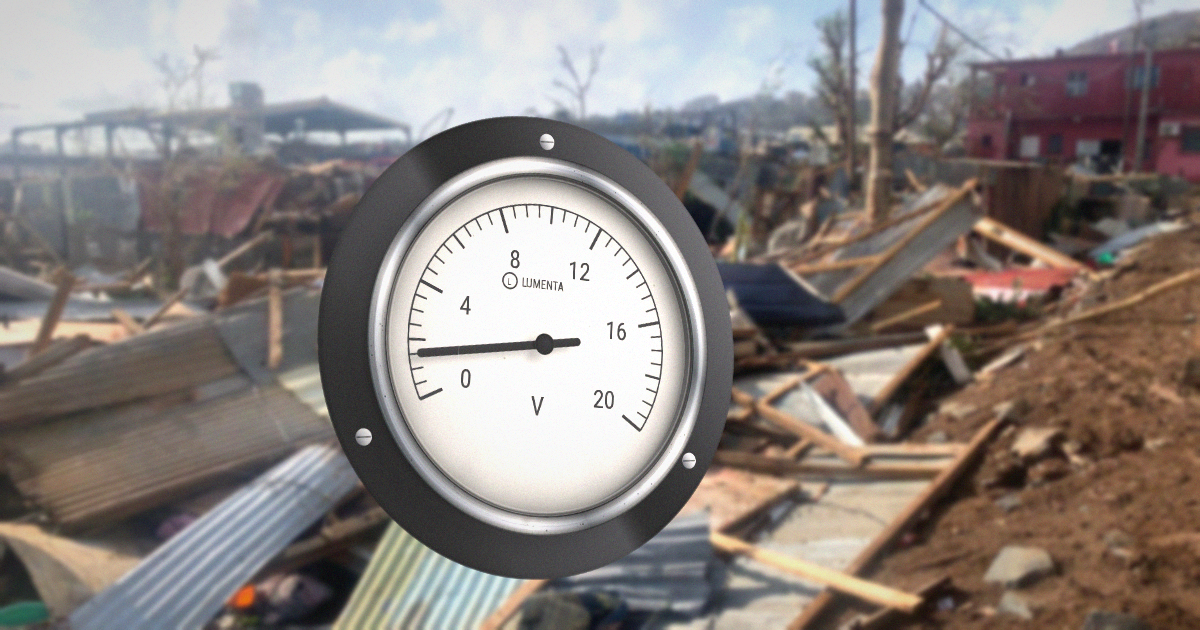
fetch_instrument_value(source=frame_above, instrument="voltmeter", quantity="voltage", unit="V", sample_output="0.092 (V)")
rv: 1.5 (V)
